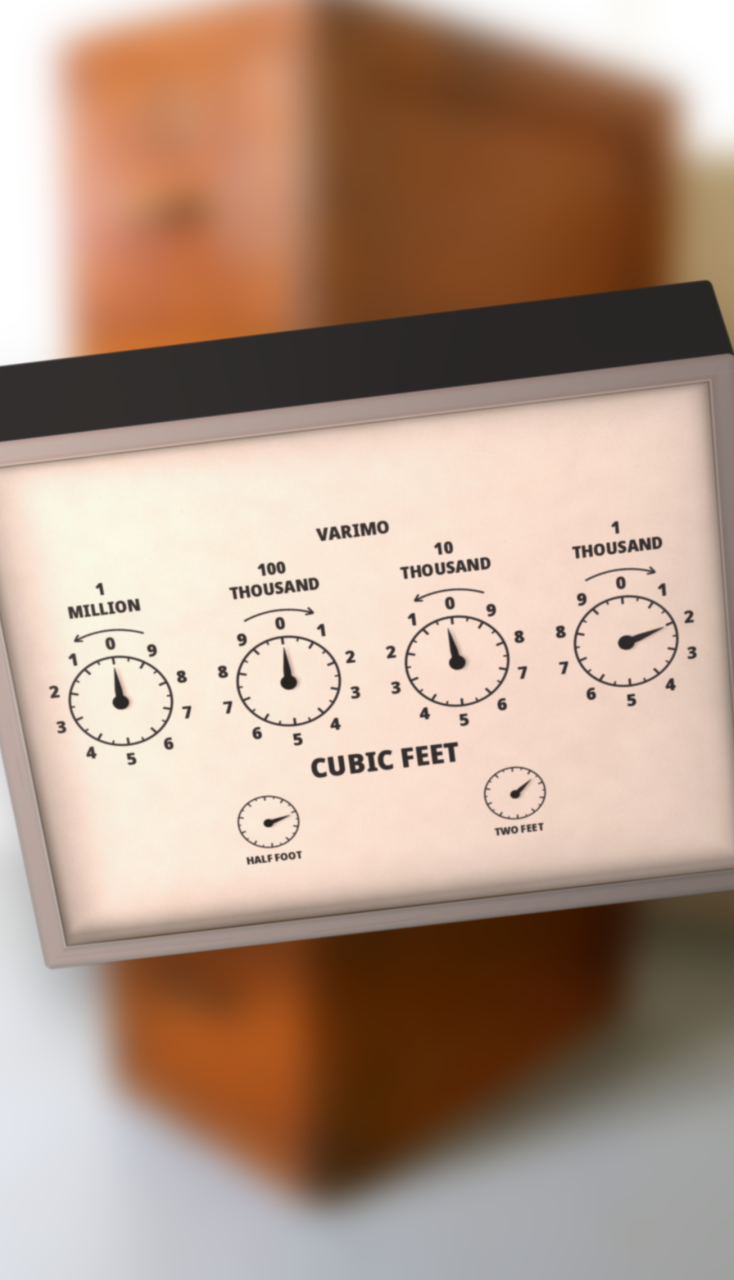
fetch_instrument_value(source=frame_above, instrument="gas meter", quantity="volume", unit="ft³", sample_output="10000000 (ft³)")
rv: 200 (ft³)
